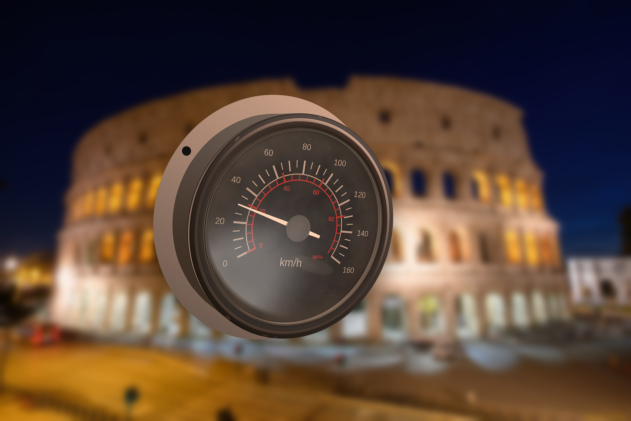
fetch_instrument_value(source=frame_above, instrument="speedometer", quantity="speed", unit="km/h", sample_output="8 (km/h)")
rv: 30 (km/h)
